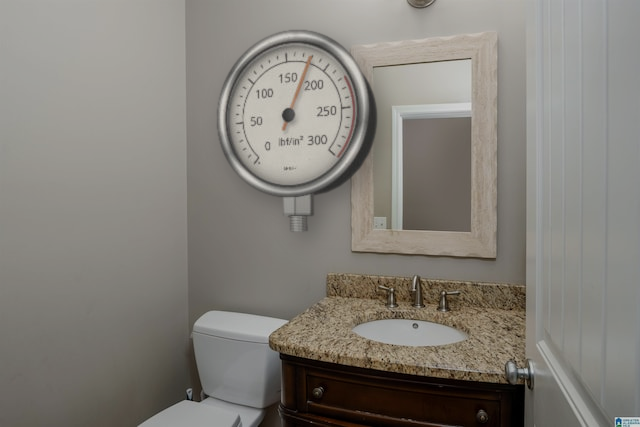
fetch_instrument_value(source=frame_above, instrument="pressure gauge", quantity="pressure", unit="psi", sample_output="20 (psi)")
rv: 180 (psi)
